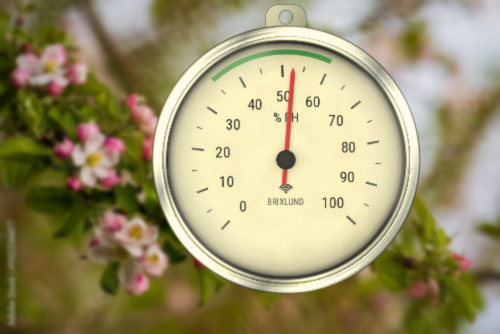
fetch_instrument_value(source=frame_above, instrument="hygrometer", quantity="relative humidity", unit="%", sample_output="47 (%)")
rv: 52.5 (%)
